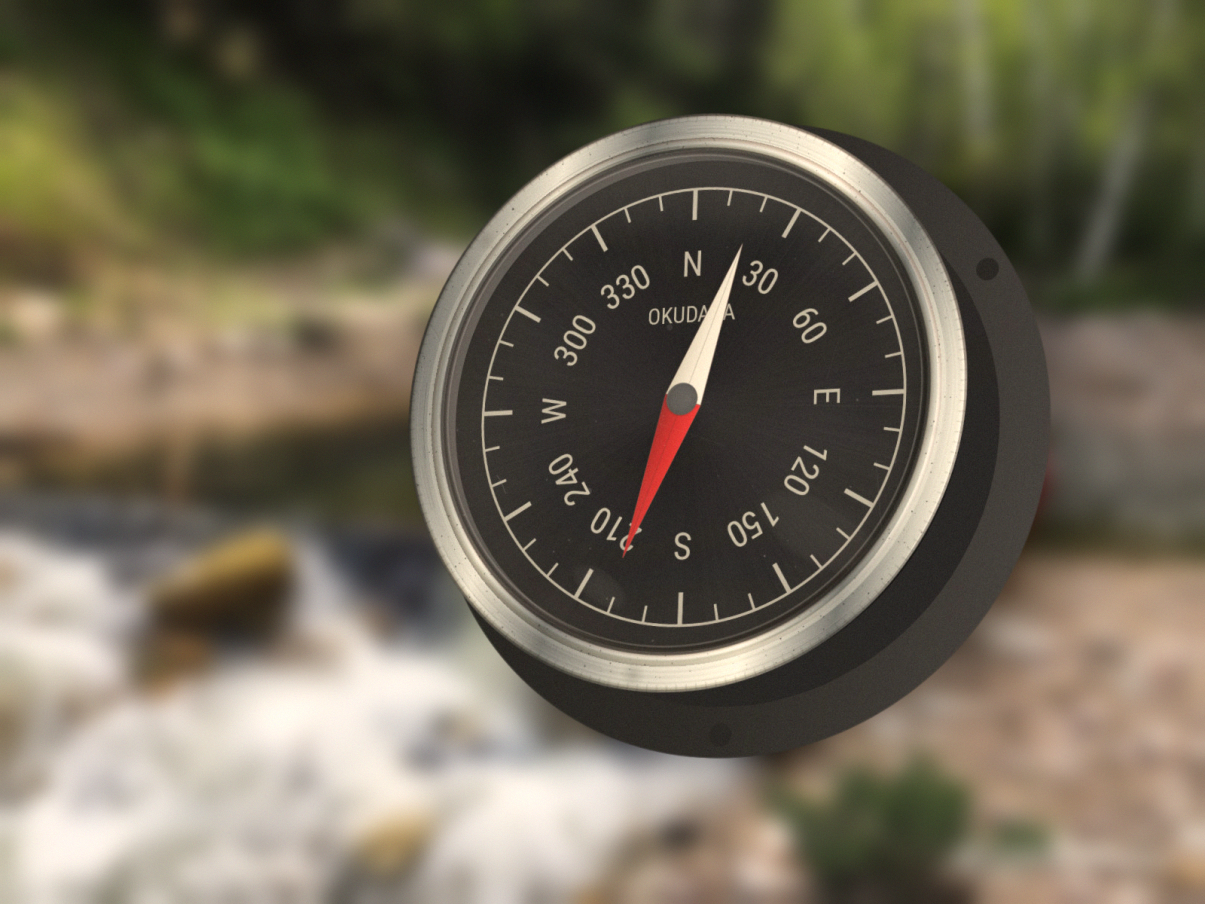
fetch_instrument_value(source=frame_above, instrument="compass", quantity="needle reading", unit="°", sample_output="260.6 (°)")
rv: 200 (°)
